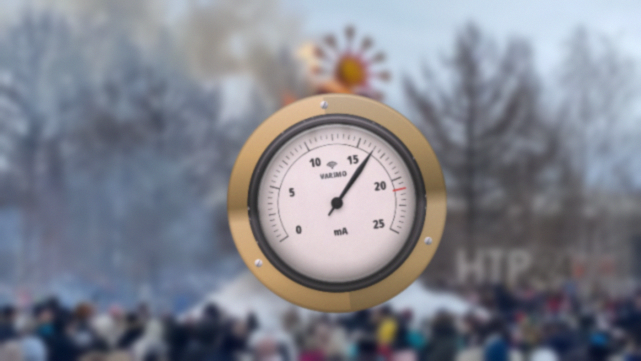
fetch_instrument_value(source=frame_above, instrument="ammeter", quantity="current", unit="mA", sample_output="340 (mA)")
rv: 16.5 (mA)
